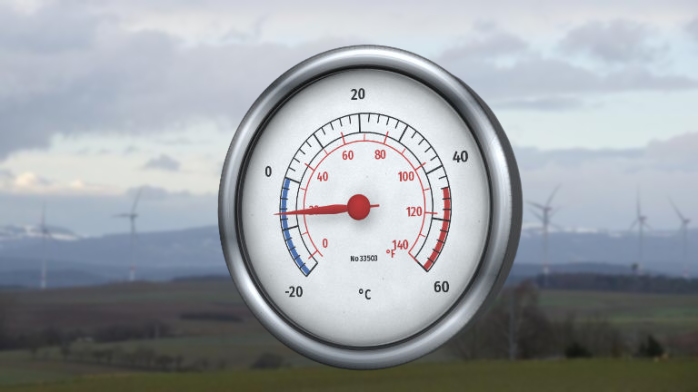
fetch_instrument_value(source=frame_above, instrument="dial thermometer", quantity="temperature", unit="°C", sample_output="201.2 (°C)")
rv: -7 (°C)
